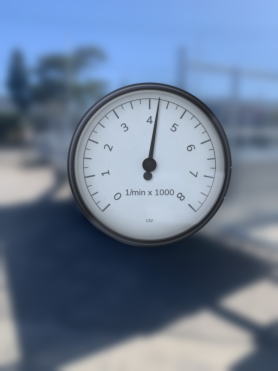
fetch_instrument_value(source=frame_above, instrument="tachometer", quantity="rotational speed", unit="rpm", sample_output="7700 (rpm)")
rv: 4250 (rpm)
